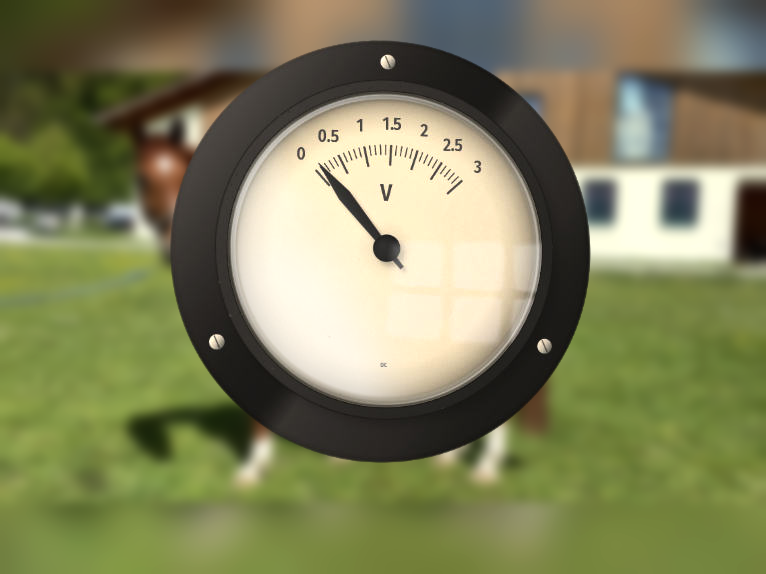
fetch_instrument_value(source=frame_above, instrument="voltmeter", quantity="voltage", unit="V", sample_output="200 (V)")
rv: 0.1 (V)
